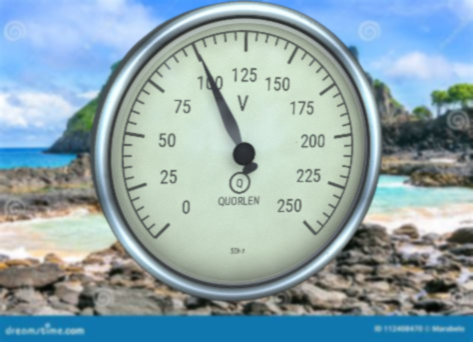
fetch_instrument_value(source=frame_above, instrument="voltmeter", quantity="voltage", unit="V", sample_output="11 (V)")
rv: 100 (V)
